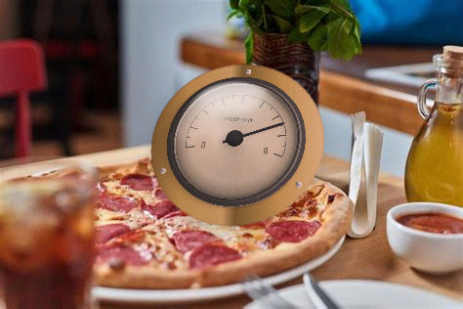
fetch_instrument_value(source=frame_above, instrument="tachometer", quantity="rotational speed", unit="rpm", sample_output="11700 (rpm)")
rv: 6500 (rpm)
